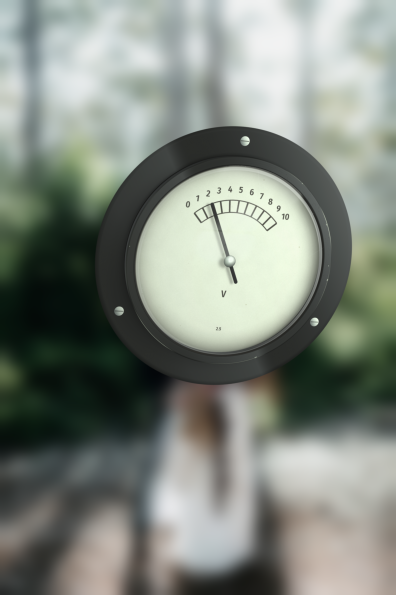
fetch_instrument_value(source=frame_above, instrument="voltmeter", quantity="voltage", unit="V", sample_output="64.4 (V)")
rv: 2 (V)
